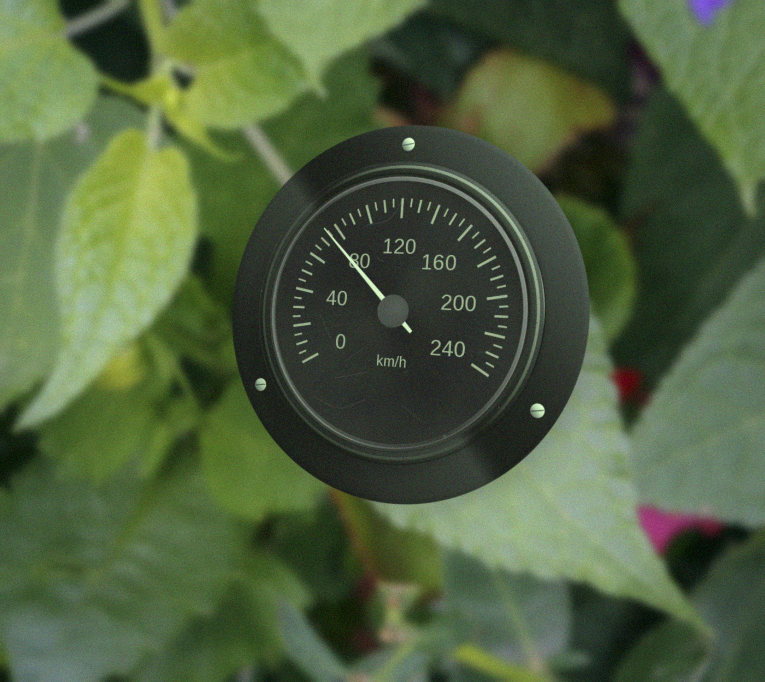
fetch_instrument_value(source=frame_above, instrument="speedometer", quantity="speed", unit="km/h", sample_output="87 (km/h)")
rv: 75 (km/h)
